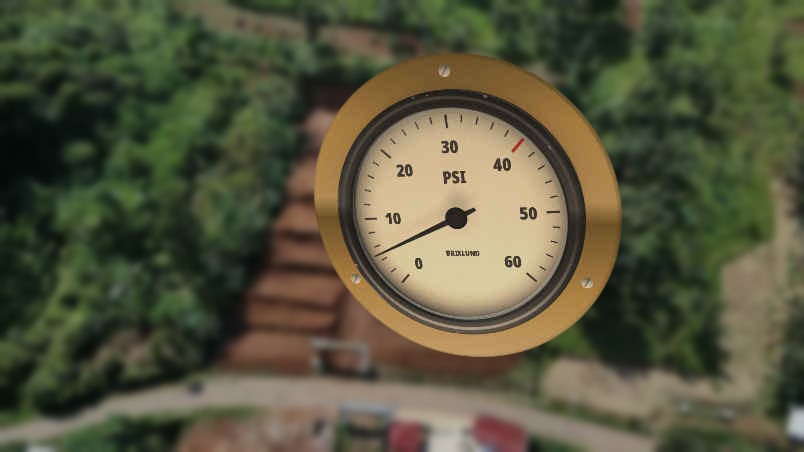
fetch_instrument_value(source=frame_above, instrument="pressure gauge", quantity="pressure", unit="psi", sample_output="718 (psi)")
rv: 5 (psi)
